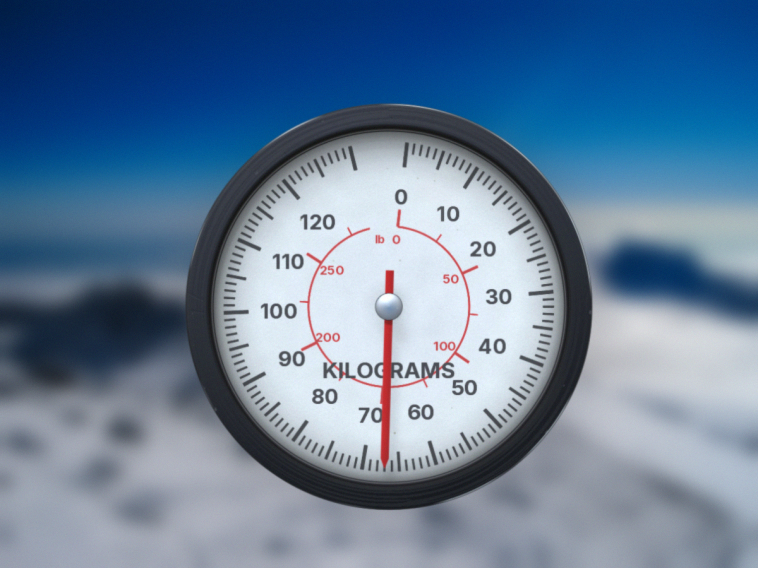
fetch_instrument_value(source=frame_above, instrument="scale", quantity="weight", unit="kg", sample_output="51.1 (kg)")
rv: 67 (kg)
